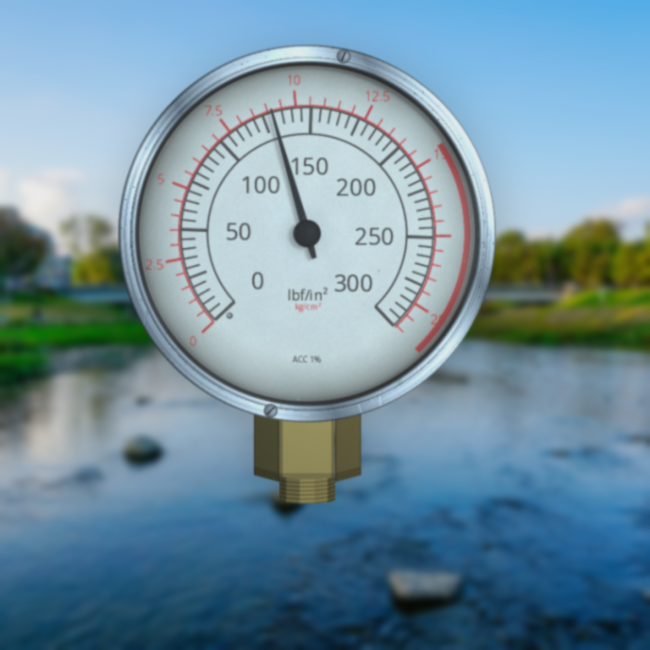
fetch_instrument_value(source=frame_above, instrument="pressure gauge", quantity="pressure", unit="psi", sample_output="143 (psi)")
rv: 130 (psi)
